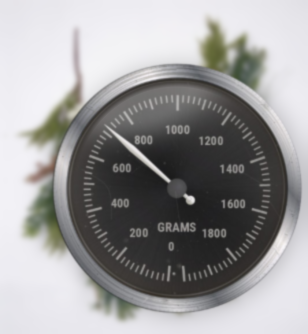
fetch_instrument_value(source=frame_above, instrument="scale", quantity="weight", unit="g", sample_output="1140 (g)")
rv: 720 (g)
